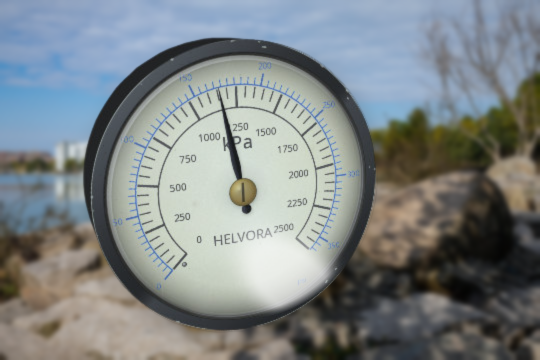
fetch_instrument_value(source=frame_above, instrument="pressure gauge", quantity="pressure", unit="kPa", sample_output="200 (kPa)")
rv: 1150 (kPa)
